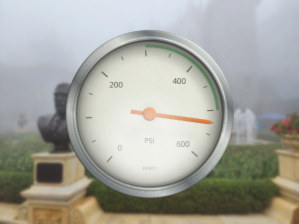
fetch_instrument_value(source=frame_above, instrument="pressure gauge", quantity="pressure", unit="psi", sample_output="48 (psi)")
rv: 525 (psi)
